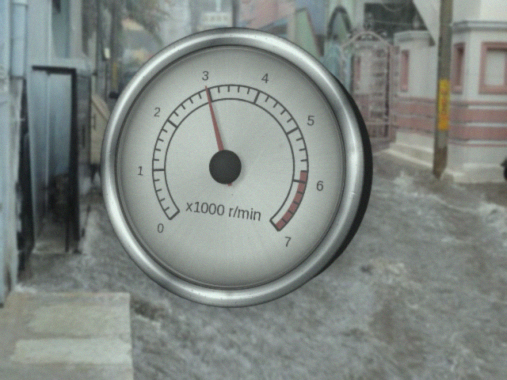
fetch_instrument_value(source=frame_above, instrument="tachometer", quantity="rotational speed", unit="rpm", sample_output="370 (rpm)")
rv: 3000 (rpm)
